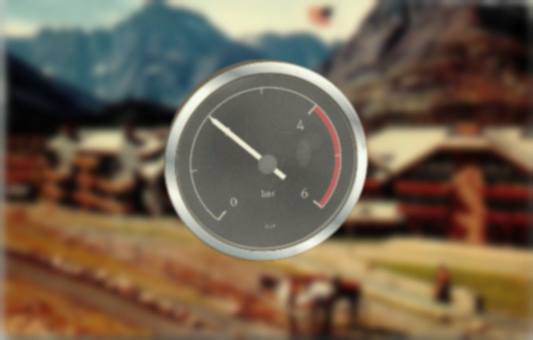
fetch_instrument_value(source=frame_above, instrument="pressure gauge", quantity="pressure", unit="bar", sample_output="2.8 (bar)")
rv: 2 (bar)
